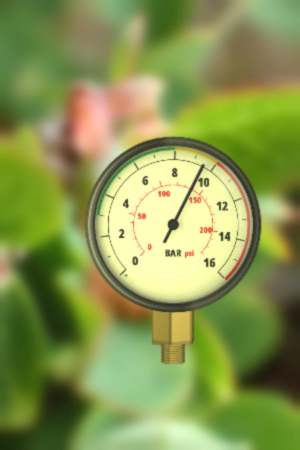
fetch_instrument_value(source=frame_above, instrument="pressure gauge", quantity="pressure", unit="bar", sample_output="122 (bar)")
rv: 9.5 (bar)
